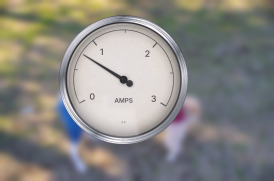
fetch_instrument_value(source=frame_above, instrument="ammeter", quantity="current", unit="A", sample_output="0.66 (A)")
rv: 0.75 (A)
